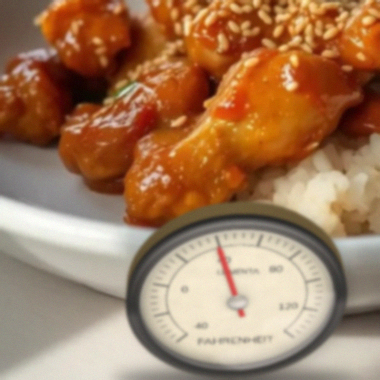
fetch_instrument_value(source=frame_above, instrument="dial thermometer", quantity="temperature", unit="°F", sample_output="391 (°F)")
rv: 40 (°F)
